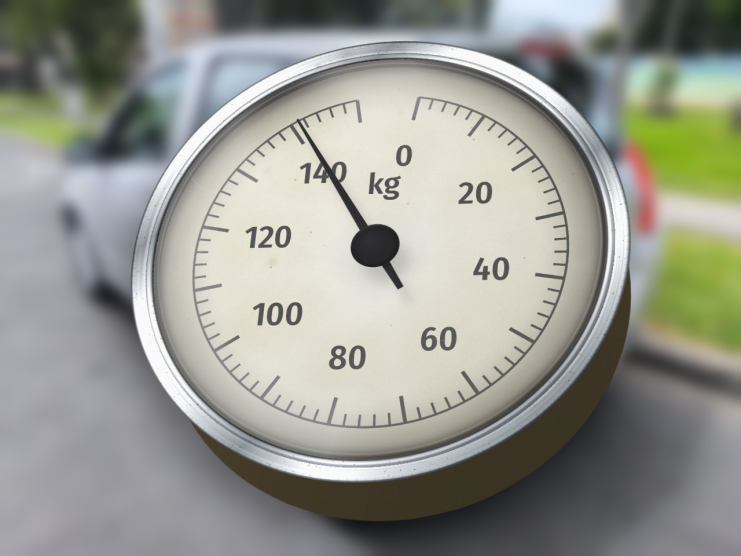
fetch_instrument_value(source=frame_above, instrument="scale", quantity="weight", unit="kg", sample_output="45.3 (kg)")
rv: 141 (kg)
